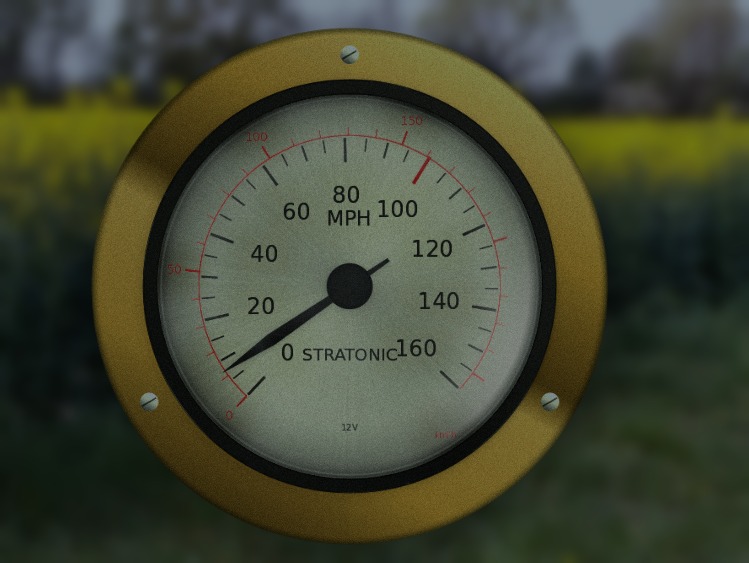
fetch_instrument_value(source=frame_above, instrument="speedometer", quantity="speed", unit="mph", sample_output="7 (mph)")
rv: 7.5 (mph)
